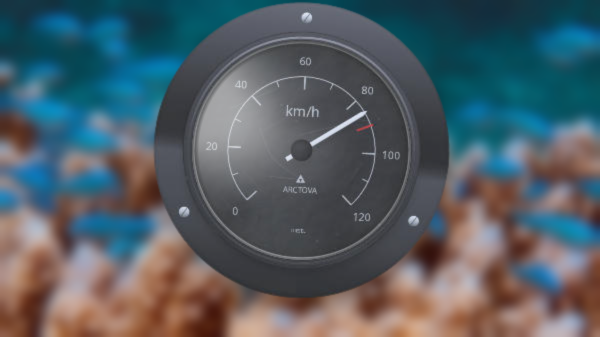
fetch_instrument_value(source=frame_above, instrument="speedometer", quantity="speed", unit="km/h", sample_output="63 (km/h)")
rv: 85 (km/h)
